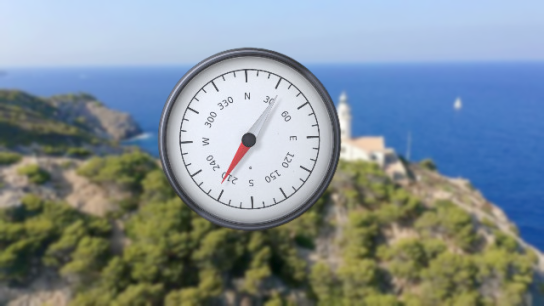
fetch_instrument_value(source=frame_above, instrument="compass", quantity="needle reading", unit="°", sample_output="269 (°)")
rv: 215 (°)
